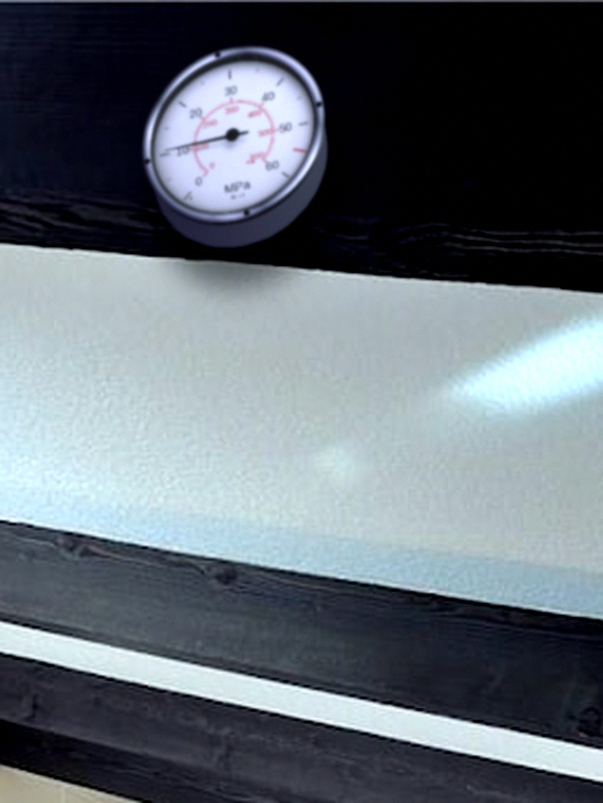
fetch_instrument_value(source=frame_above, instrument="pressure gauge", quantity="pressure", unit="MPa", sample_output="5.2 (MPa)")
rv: 10 (MPa)
